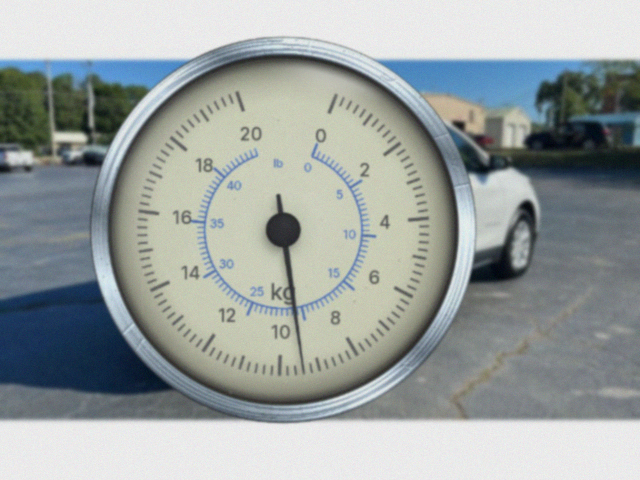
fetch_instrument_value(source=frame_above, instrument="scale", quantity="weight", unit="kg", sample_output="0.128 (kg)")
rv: 9.4 (kg)
